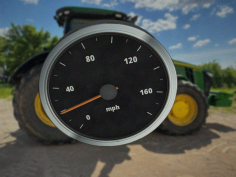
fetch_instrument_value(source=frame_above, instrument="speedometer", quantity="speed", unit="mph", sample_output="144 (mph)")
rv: 20 (mph)
